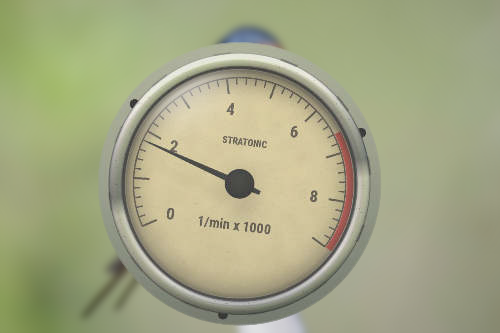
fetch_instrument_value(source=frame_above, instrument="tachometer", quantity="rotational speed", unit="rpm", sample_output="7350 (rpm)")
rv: 1800 (rpm)
